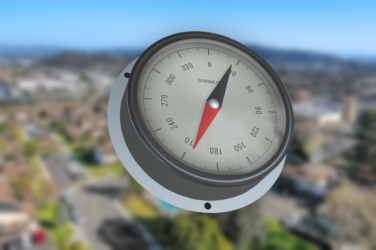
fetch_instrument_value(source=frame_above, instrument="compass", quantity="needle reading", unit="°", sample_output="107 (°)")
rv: 205 (°)
